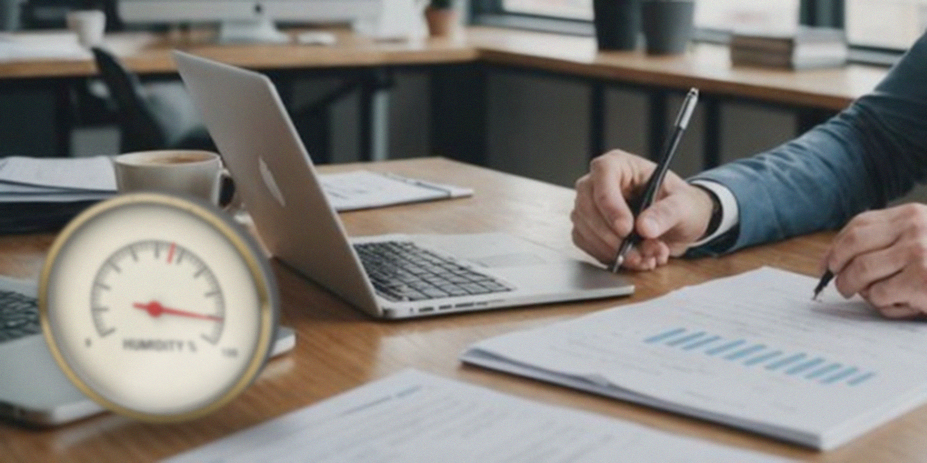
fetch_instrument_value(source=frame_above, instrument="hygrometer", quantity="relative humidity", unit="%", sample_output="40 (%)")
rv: 90 (%)
